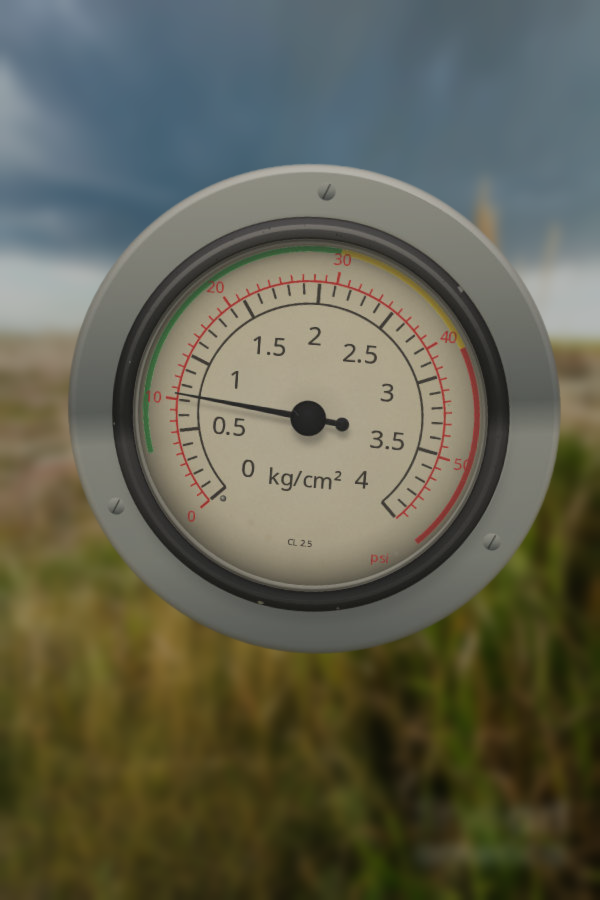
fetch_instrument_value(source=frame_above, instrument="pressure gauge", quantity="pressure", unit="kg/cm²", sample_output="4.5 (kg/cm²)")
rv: 0.75 (kg/cm²)
